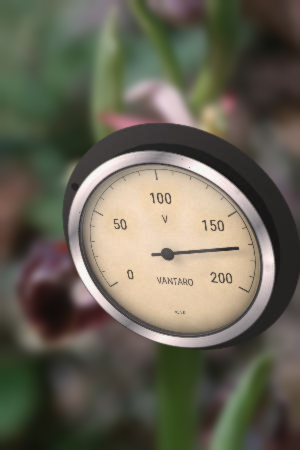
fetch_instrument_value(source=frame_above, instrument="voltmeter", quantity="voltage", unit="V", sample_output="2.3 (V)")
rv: 170 (V)
